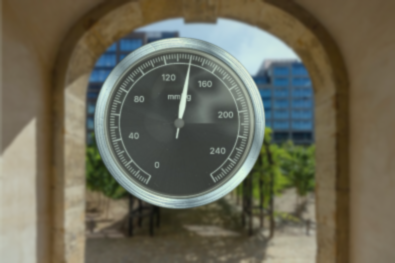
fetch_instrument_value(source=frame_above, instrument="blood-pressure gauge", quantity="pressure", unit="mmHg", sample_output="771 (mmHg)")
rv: 140 (mmHg)
